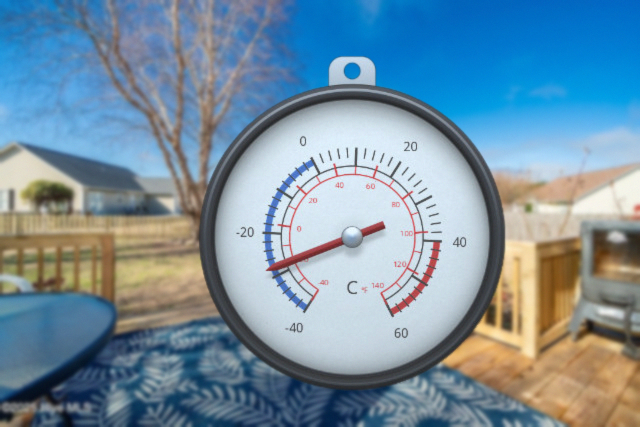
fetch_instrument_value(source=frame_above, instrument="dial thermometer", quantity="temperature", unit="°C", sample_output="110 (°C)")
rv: -28 (°C)
